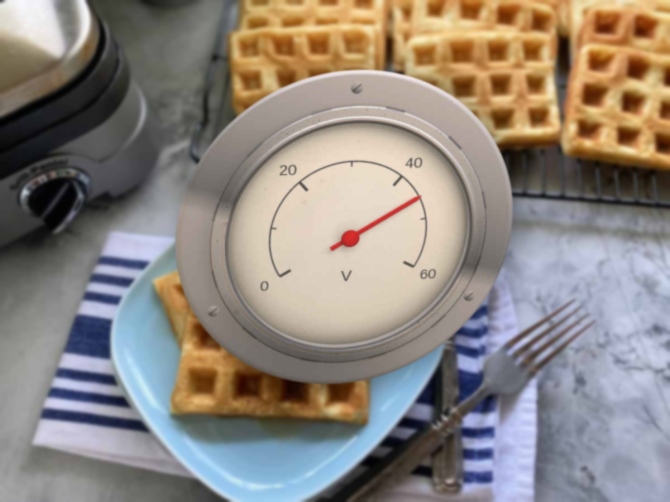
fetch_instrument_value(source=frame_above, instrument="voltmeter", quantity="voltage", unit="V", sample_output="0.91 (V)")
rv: 45 (V)
